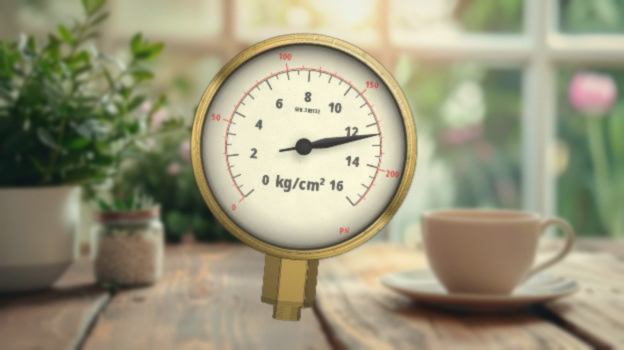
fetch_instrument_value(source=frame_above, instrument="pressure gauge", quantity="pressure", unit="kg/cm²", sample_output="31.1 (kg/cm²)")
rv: 12.5 (kg/cm²)
